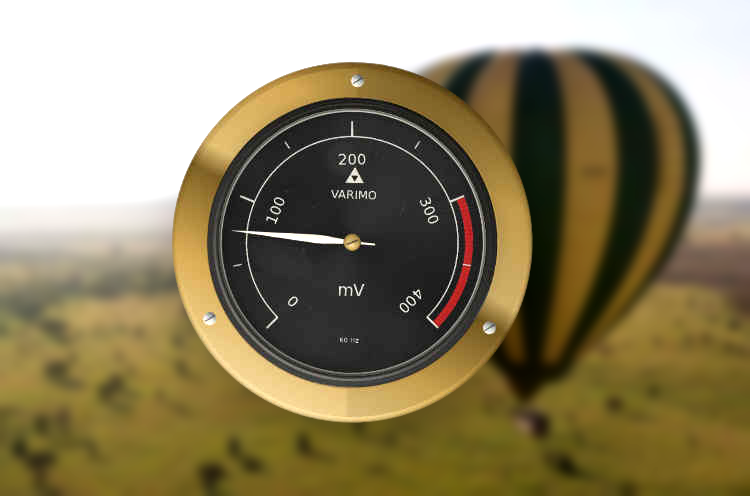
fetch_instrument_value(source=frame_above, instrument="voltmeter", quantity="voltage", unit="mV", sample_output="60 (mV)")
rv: 75 (mV)
